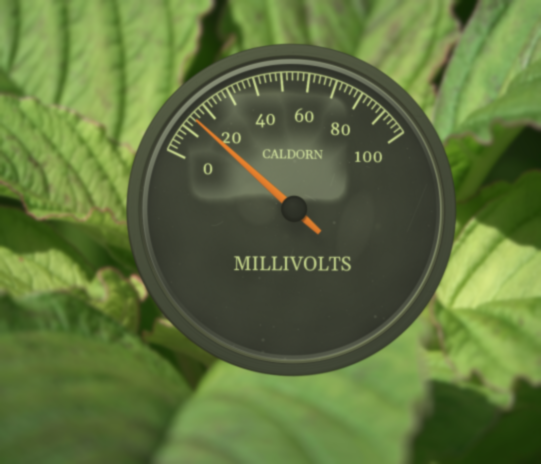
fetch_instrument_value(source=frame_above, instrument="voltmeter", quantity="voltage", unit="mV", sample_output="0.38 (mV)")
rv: 14 (mV)
